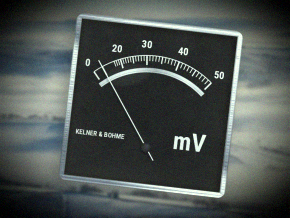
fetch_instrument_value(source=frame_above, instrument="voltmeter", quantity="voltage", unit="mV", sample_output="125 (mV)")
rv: 10 (mV)
